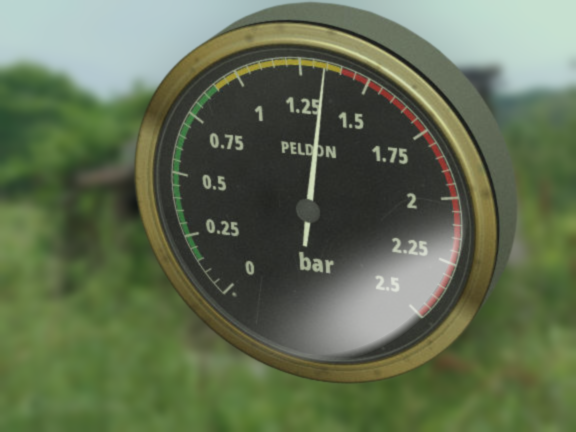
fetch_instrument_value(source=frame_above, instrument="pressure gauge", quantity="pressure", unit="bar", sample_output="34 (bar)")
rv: 1.35 (bar)
